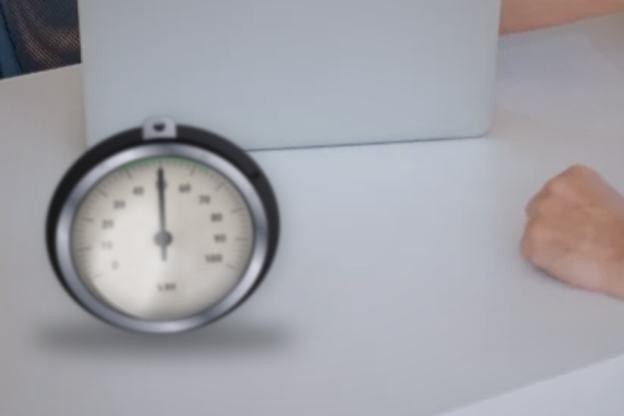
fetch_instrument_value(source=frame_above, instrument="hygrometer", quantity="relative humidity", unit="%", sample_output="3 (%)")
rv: 50 (%)
